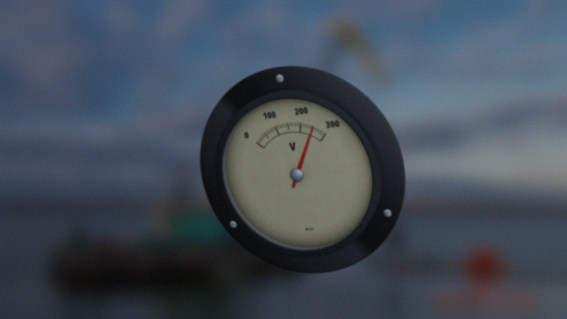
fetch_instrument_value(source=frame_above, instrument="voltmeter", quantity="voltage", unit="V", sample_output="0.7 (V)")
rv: 250 (V)
